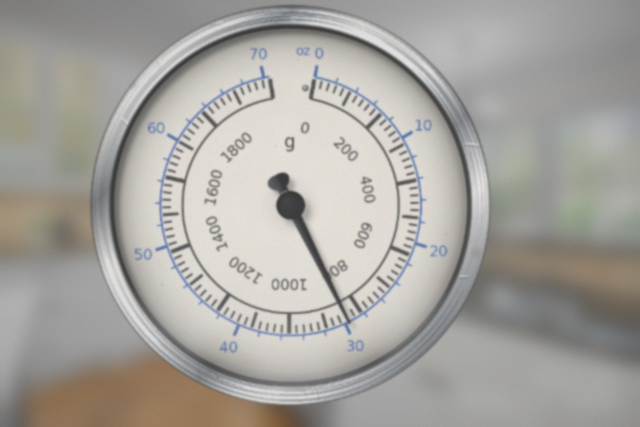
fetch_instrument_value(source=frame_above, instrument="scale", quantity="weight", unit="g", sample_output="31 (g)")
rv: 840 (g)
